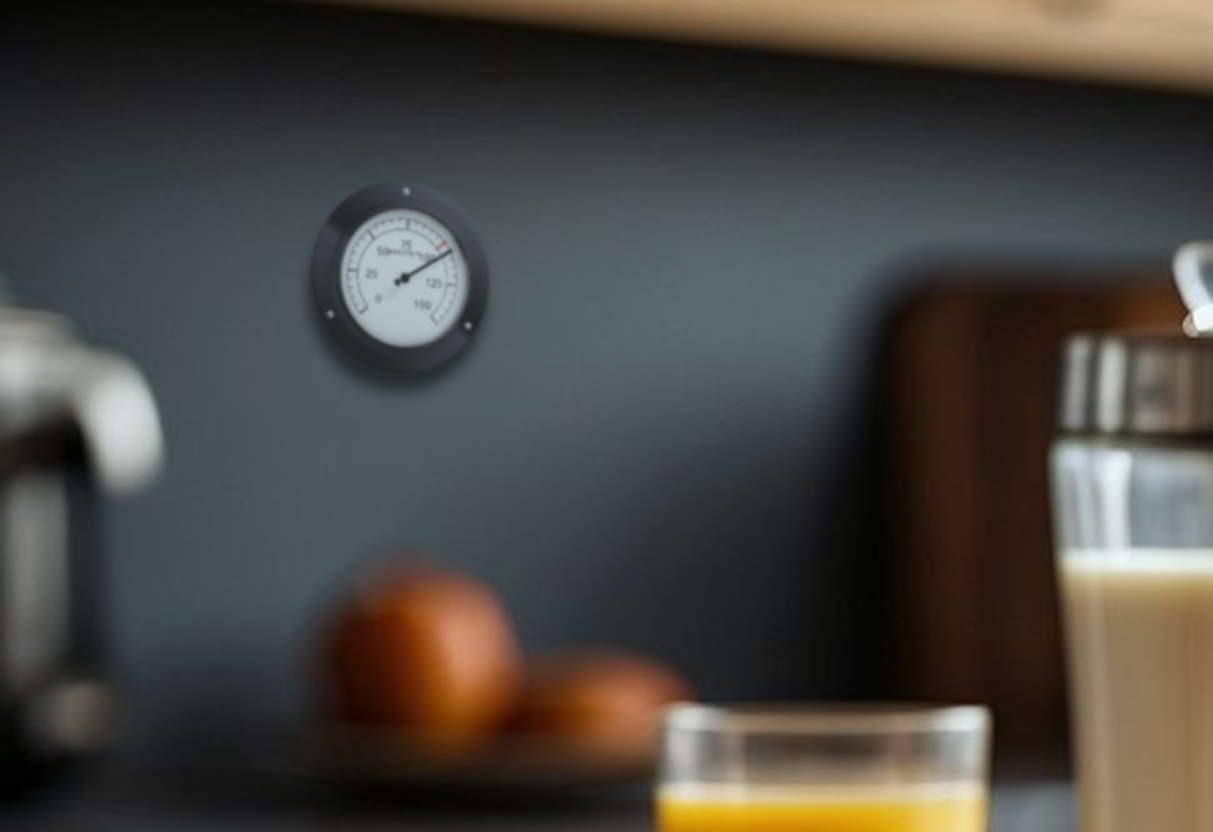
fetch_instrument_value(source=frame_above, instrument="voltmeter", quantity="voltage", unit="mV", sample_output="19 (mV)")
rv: 105 (mV)
